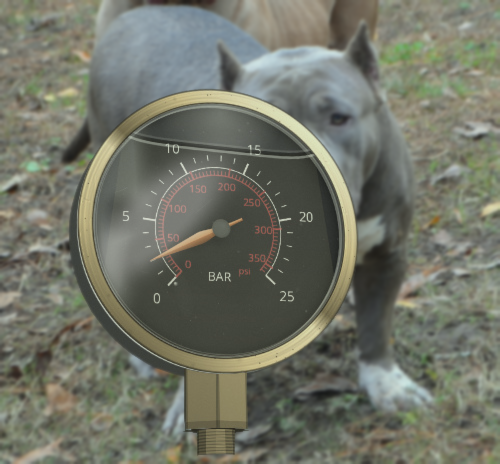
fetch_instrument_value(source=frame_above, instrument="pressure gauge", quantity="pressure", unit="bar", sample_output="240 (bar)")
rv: 2 (bar)
